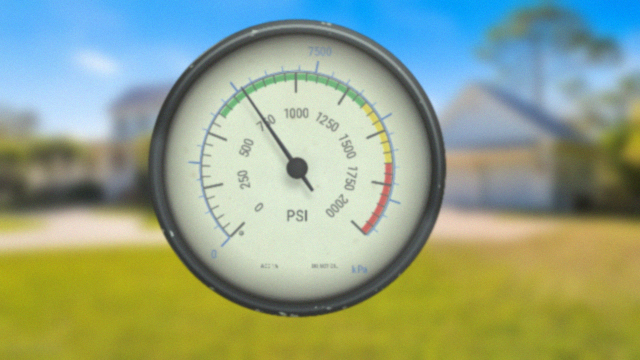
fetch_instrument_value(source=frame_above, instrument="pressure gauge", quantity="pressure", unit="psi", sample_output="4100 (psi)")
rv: 750 (psi)
